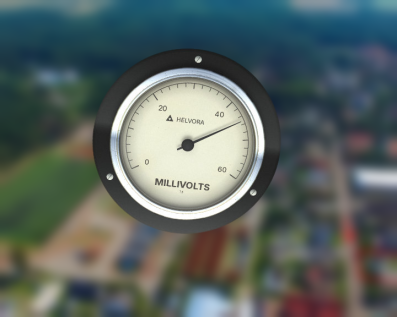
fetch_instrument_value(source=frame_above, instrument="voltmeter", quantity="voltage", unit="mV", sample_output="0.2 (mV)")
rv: 45 (mV)
